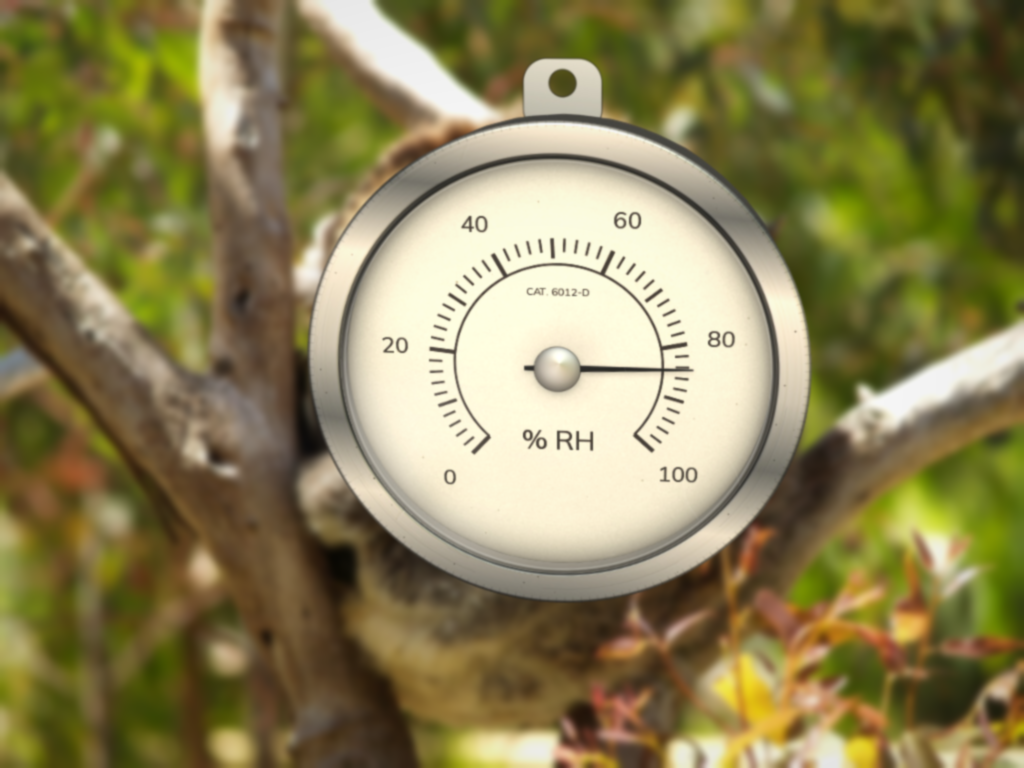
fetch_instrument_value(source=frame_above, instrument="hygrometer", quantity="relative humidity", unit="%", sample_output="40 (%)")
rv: 84 (%)
